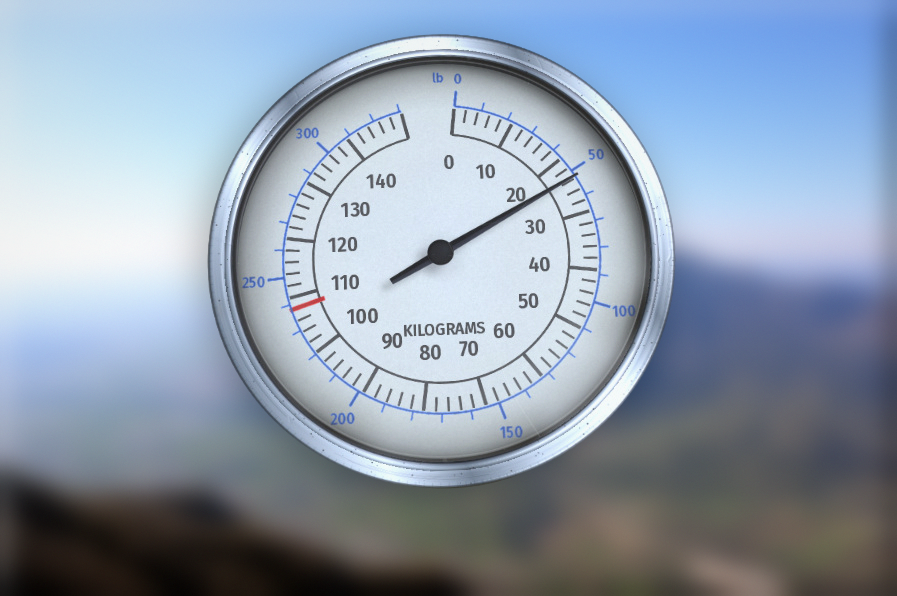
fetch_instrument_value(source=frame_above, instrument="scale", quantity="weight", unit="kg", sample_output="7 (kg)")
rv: 24 (kg)
